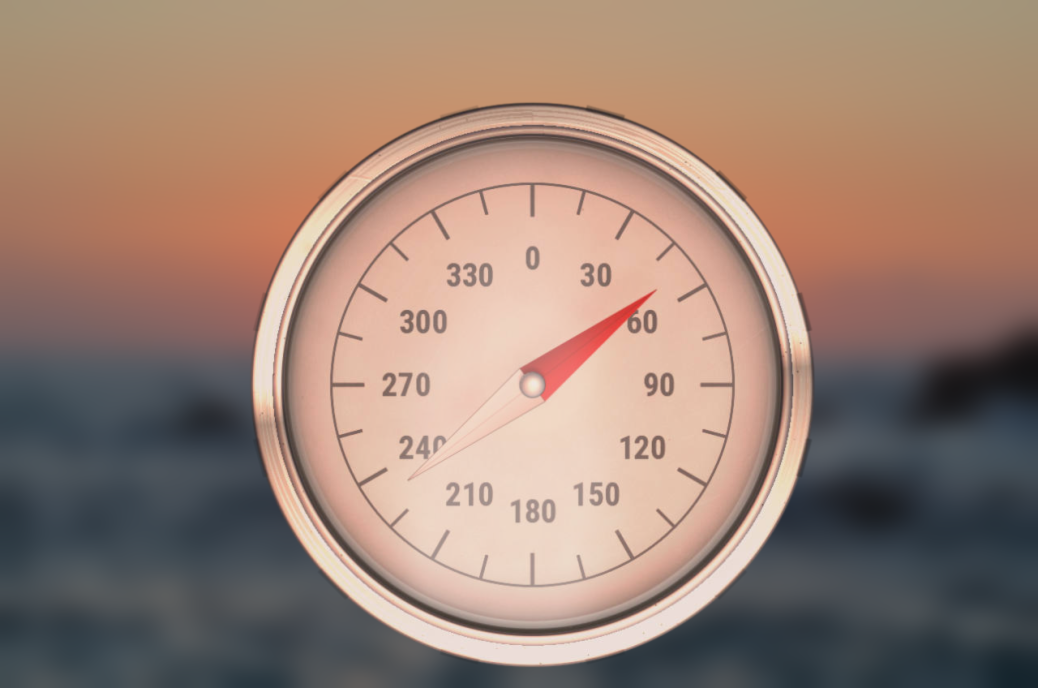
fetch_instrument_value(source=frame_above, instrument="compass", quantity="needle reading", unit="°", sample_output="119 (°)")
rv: 52.5 (°)
